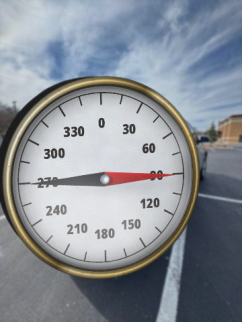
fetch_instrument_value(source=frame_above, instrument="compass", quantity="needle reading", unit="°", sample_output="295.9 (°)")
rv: 90 (°)
